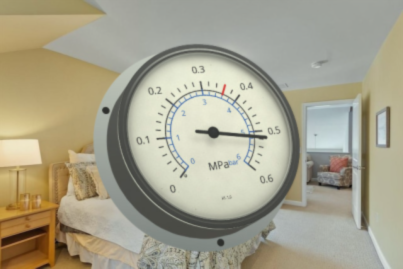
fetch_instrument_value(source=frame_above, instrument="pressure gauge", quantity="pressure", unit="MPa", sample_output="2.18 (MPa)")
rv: 0.52 (MPa)
